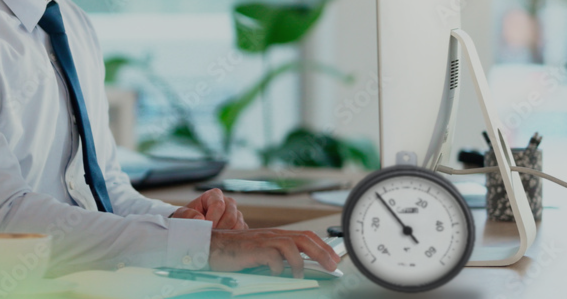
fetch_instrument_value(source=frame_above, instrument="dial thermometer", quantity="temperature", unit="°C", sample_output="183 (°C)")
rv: -4 (°C)
